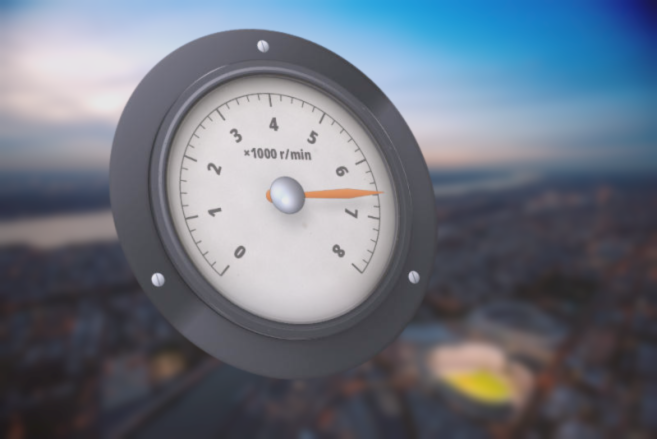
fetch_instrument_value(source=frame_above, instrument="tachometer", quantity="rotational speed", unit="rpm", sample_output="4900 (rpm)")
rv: 6600 (rpm)
